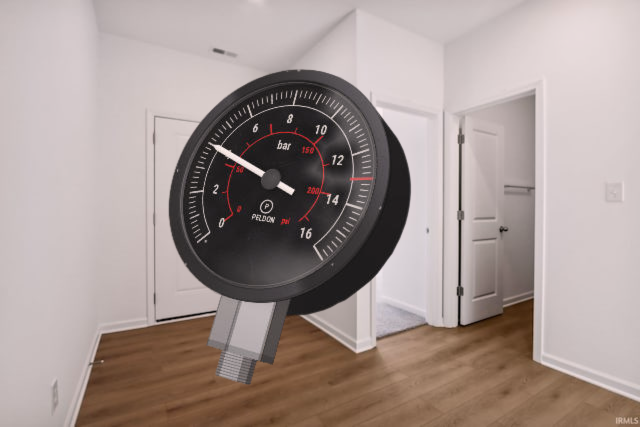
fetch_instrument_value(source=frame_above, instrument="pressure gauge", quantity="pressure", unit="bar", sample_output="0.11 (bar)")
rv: 4 (bar)
